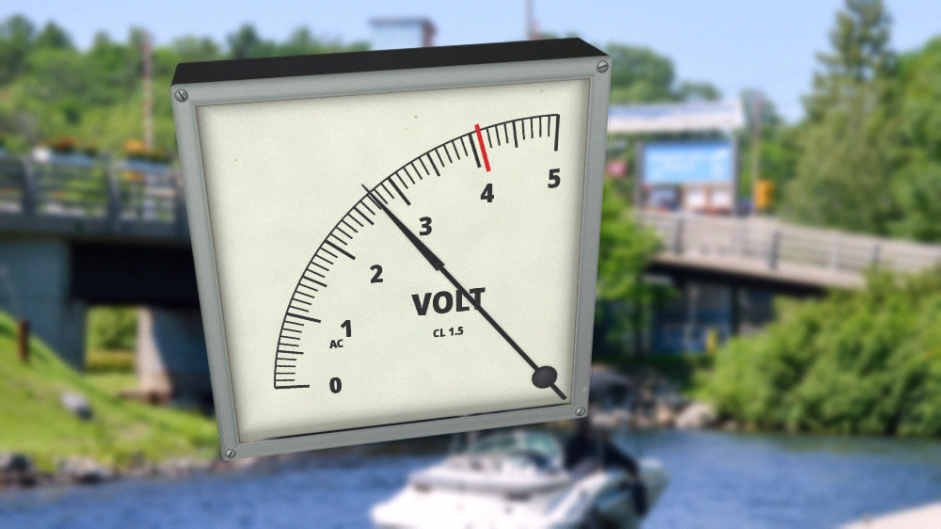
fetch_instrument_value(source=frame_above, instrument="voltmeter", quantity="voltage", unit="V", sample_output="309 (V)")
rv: 2.75 (V)
